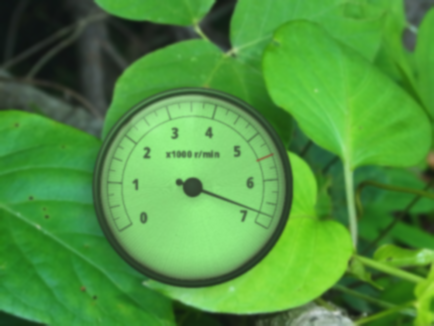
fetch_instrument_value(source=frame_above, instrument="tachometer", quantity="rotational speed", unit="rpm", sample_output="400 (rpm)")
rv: 6750 (rpm)
